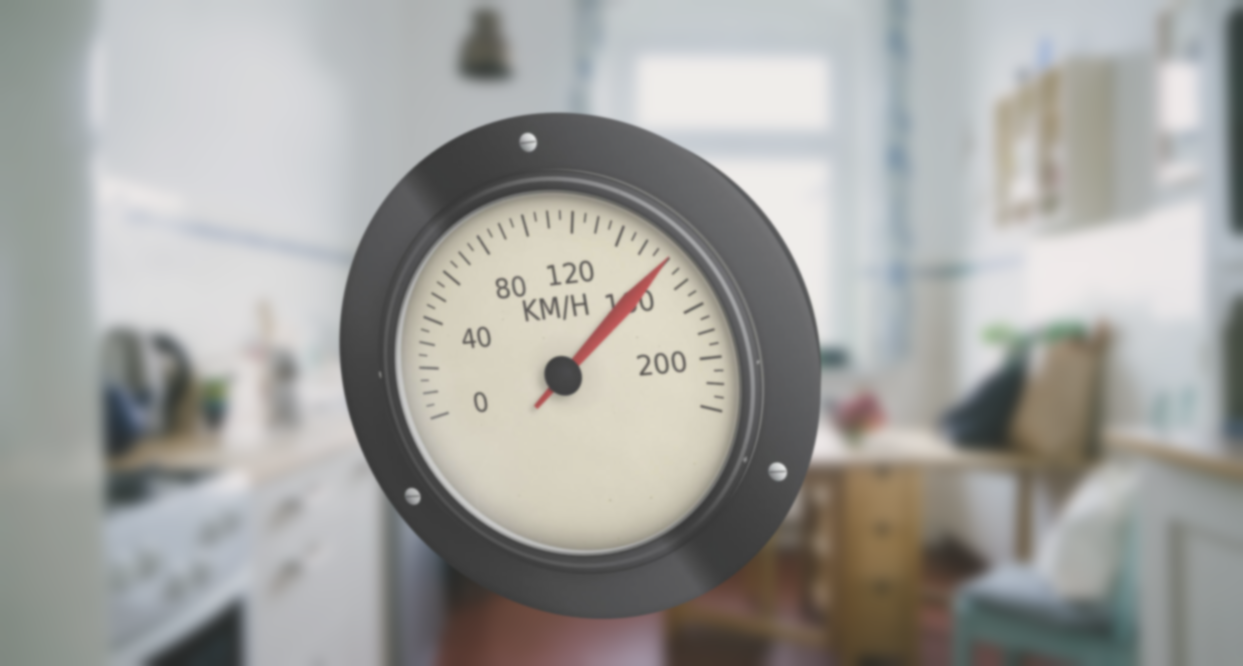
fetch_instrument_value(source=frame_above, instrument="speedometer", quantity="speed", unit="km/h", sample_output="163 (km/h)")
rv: 160 (km/h)
